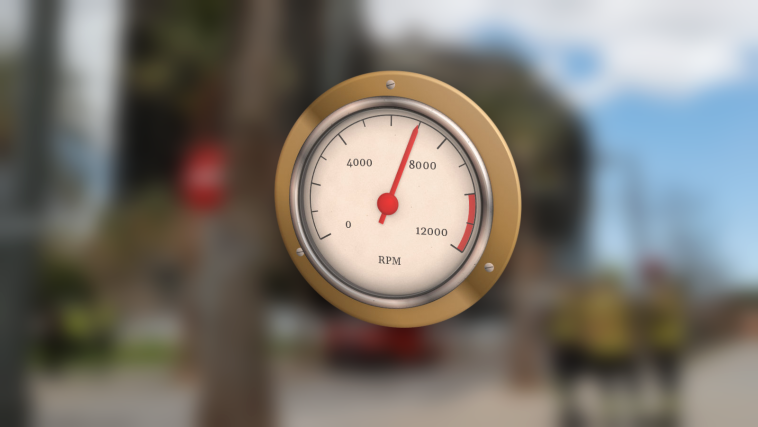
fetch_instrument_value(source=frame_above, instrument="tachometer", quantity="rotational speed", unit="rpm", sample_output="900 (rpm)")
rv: 7000 (rpm)
